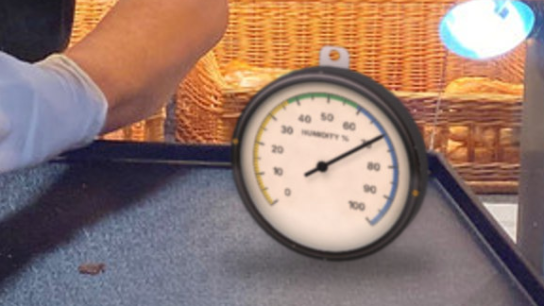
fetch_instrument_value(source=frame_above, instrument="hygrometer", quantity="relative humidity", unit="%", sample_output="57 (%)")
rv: 70 (%)
